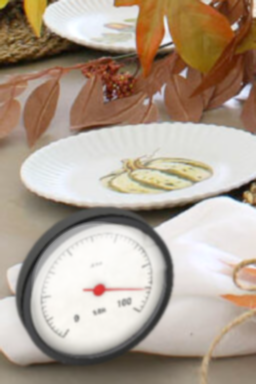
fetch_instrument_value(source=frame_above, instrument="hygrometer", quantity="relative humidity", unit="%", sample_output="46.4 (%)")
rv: 90 (%)
